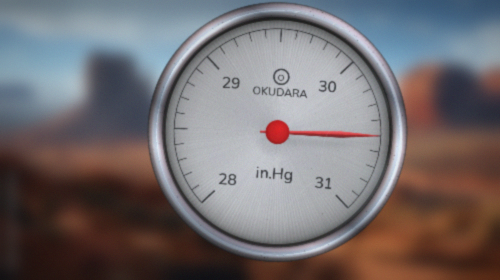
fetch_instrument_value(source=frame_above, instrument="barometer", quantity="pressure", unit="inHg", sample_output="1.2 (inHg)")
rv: 30.5 (inHg)
